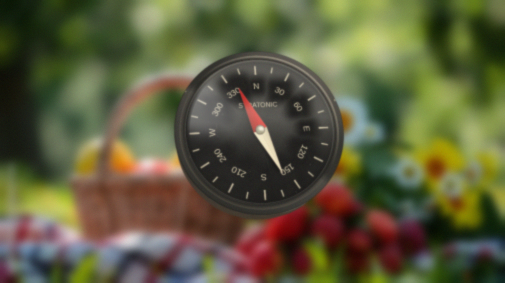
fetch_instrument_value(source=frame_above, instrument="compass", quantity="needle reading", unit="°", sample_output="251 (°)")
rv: 337.5 (°)
